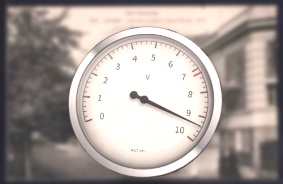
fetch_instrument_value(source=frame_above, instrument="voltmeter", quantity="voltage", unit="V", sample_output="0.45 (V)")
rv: 9.4 (V)
